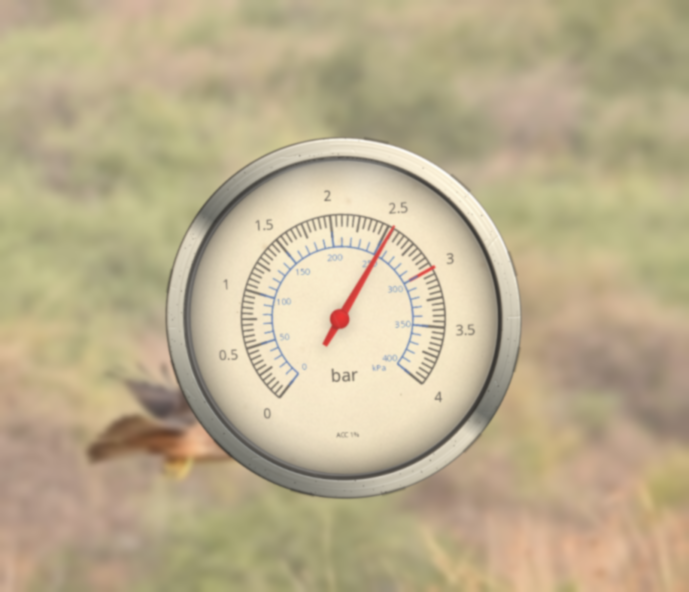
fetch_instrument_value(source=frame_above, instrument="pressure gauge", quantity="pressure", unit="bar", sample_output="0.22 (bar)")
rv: 2.55 (bar)
